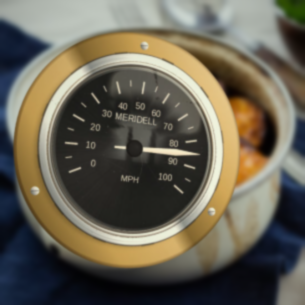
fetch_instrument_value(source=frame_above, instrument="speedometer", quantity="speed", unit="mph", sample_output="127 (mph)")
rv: 85 (mph)
